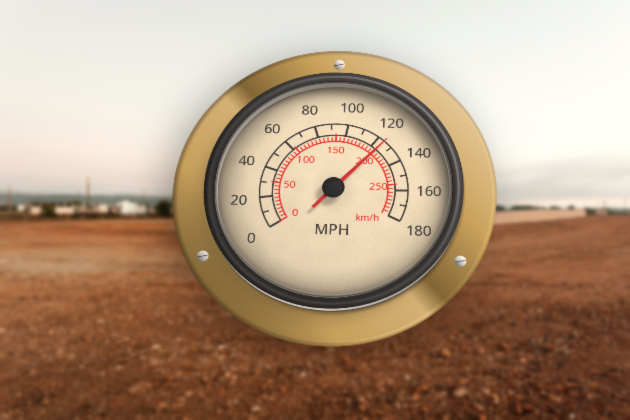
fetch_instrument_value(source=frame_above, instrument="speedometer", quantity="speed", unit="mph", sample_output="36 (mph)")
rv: 125 (mph)
